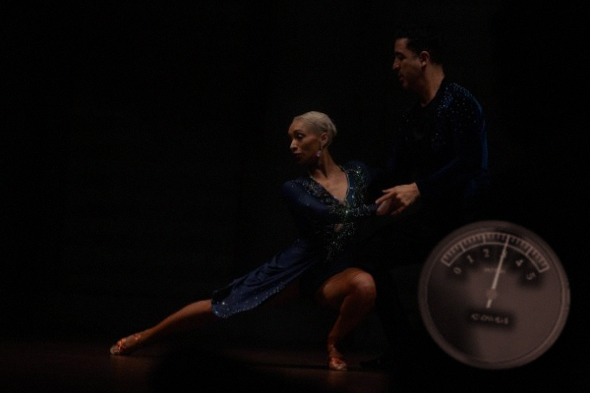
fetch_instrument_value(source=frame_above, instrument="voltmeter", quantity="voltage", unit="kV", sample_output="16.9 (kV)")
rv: 3 (kV)
